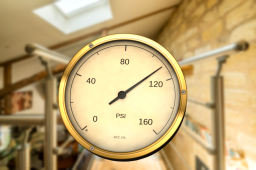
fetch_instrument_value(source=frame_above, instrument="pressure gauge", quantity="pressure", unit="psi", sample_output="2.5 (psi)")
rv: 110 (psi)
